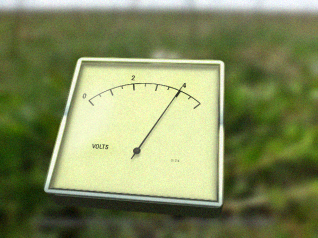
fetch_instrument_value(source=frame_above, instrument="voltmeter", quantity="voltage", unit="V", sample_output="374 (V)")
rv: 4 (V)
